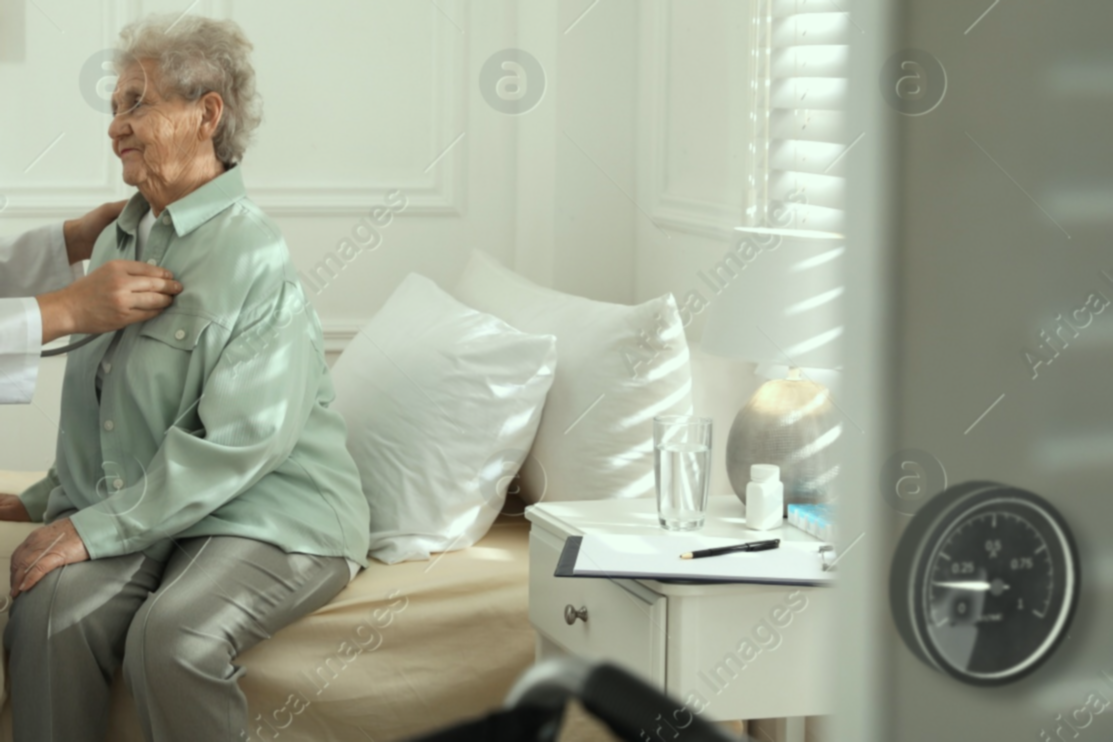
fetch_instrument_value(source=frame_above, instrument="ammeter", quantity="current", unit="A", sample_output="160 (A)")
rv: 0.15 (A)
